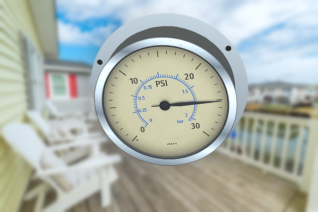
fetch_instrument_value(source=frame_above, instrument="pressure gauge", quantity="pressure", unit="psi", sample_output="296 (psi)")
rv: 25 (psi)
